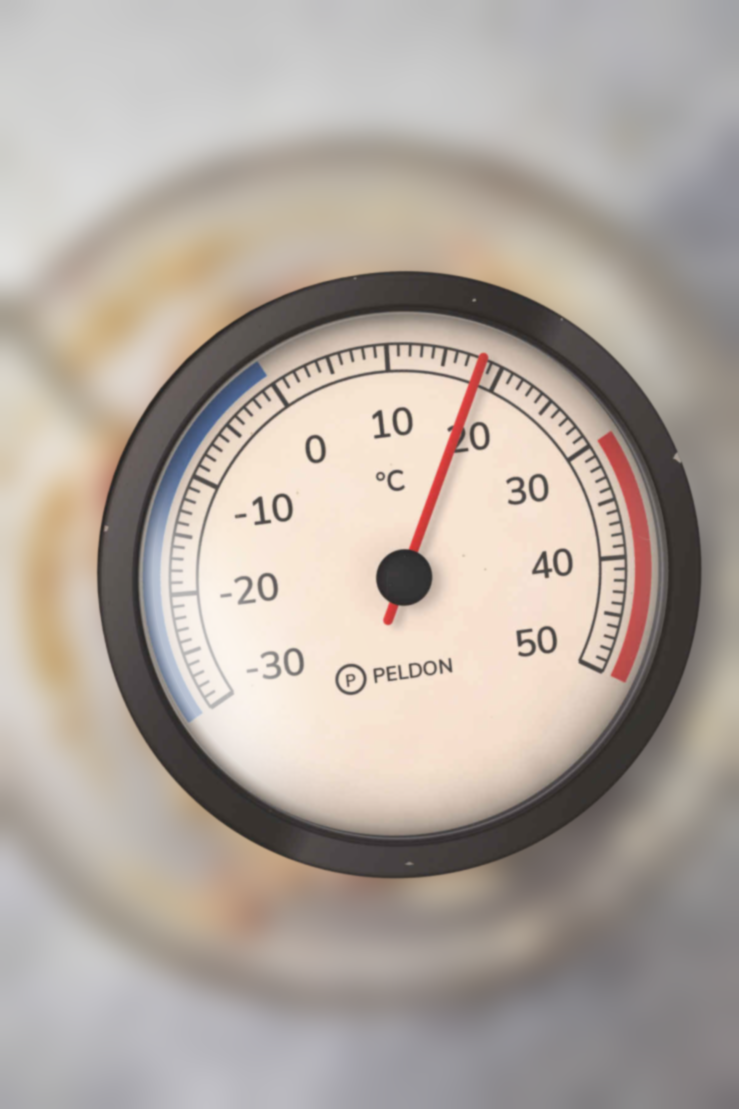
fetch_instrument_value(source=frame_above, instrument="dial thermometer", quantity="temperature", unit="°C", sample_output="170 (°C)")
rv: 18 (°C)
